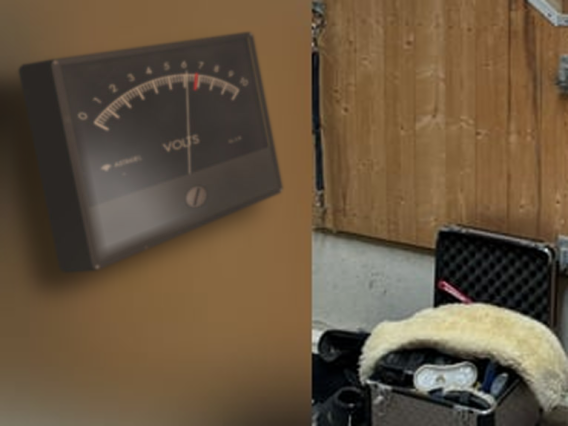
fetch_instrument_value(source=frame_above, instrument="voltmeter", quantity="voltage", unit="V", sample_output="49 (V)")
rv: 6 (V)
